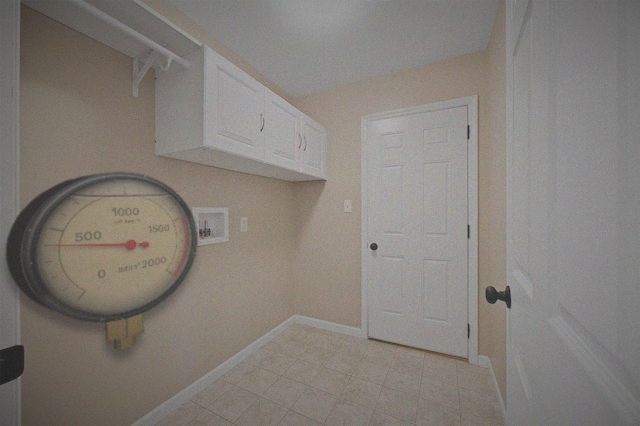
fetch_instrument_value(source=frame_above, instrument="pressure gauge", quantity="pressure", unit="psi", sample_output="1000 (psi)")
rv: 400 (psi)
